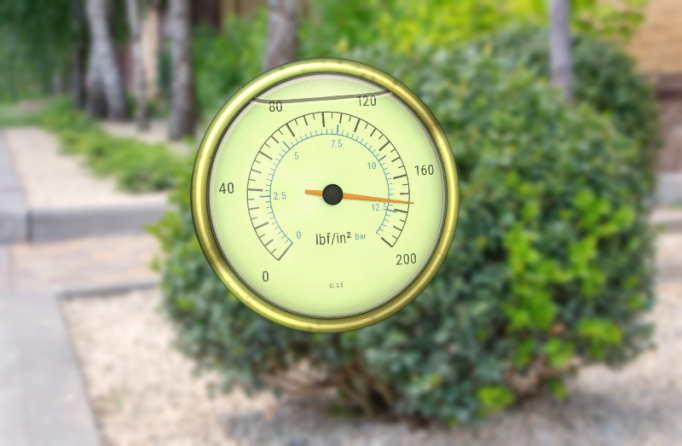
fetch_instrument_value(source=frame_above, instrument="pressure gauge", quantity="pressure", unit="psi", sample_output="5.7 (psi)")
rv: 175 (psi)
